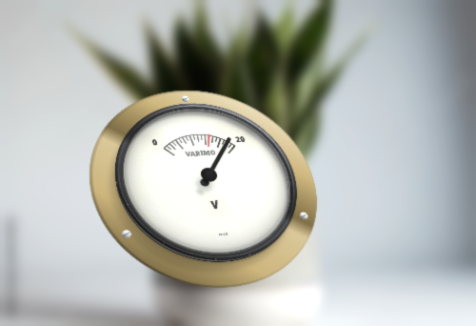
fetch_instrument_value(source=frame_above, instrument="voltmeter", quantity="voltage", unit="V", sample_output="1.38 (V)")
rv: 18 (V)
